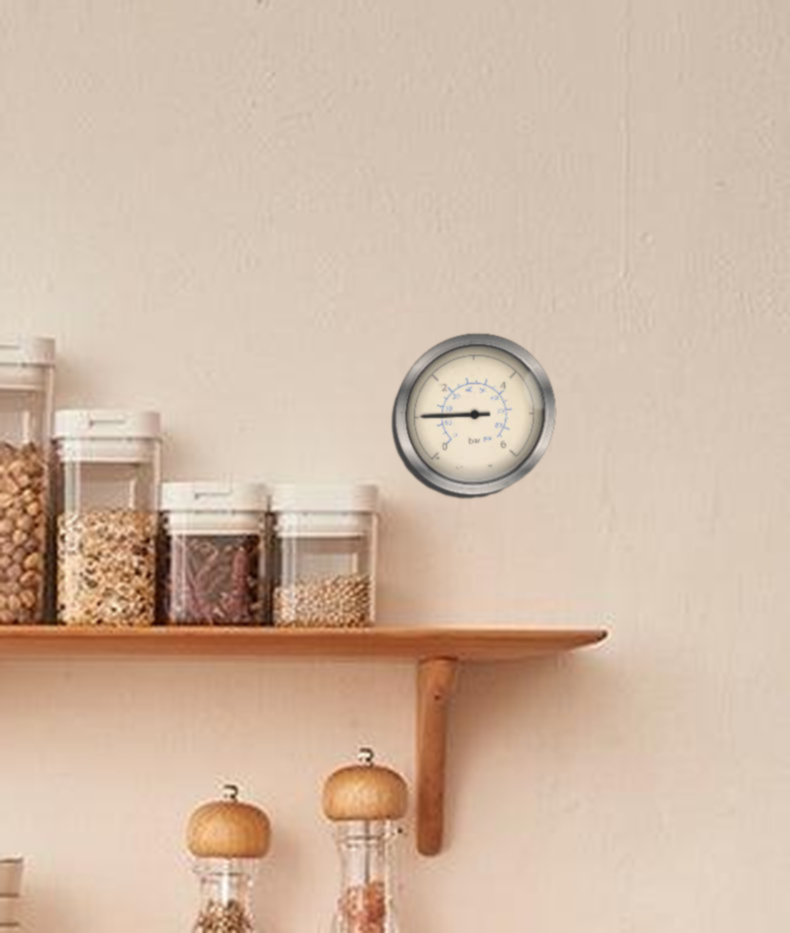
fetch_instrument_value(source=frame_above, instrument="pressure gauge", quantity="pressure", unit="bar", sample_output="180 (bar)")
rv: 1 (bar)
